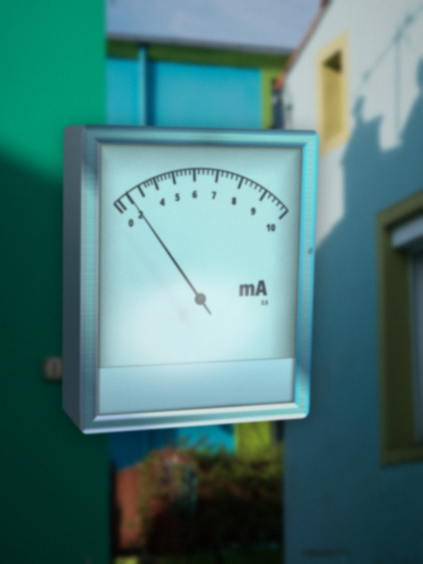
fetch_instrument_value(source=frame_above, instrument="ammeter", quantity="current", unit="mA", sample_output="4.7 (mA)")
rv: 2 (mA)
